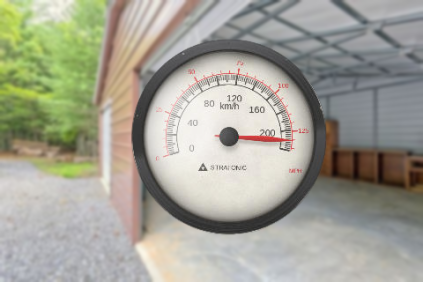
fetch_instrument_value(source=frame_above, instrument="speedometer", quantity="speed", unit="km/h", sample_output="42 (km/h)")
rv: 210 (km/h)
